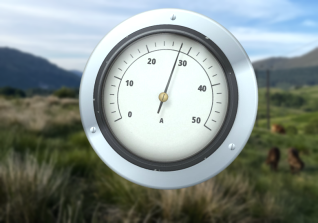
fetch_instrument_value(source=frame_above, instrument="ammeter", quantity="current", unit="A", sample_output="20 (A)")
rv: 28 (A)
